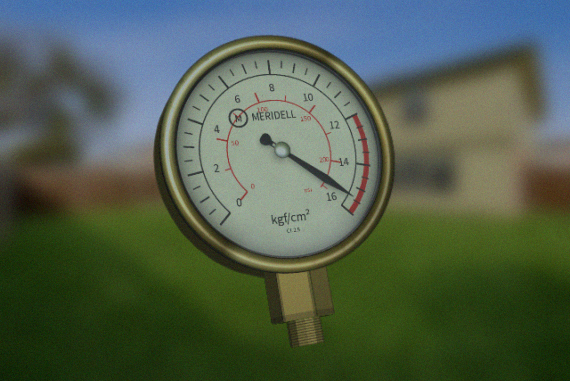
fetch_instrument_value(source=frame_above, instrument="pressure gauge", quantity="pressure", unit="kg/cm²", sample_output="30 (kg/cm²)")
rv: 15.5 (kg/cm²)
